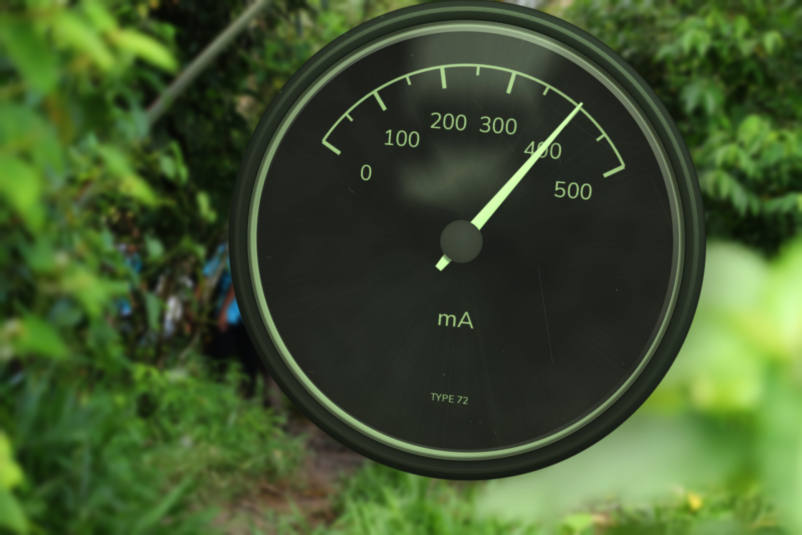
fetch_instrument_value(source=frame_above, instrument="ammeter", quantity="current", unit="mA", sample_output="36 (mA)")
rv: 400 (mA)
